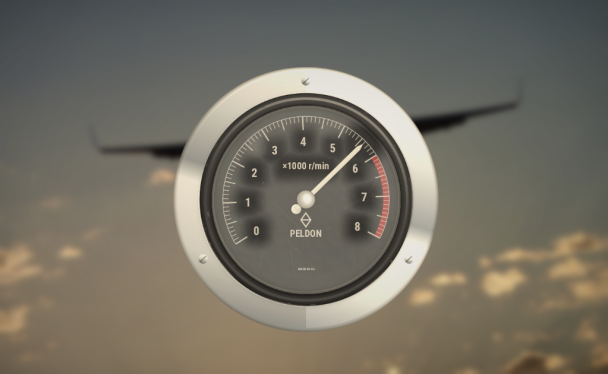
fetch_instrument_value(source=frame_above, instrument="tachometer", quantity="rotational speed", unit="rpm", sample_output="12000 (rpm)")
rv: 5600 (rpm)
